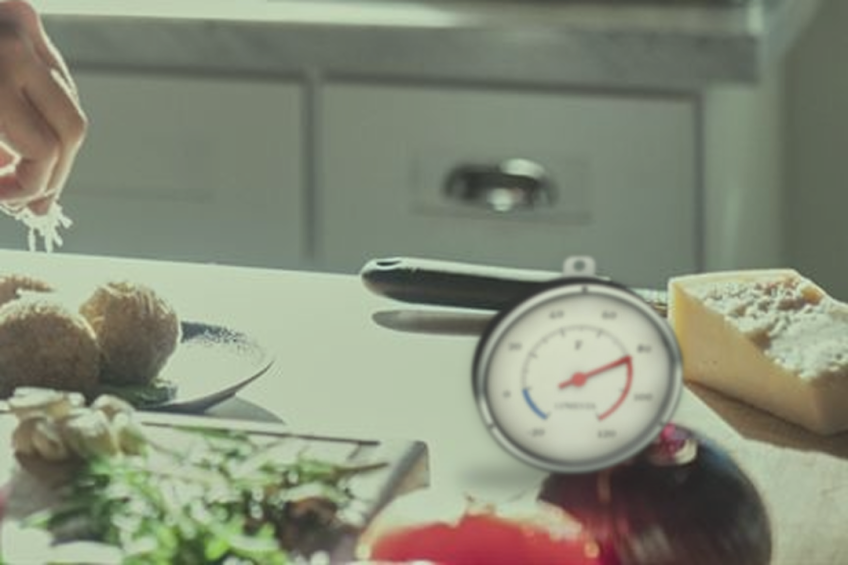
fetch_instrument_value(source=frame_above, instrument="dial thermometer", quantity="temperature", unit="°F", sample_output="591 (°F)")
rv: 80 (°F)
